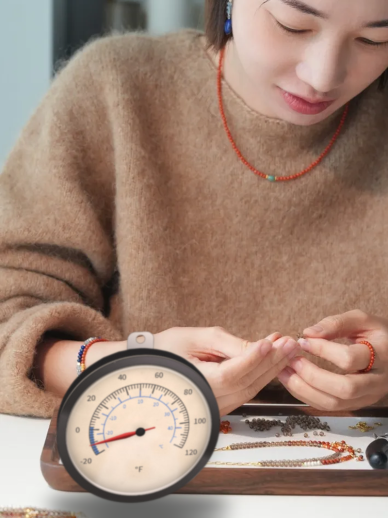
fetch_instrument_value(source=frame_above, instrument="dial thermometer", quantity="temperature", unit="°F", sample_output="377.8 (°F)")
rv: -10 (°F)
